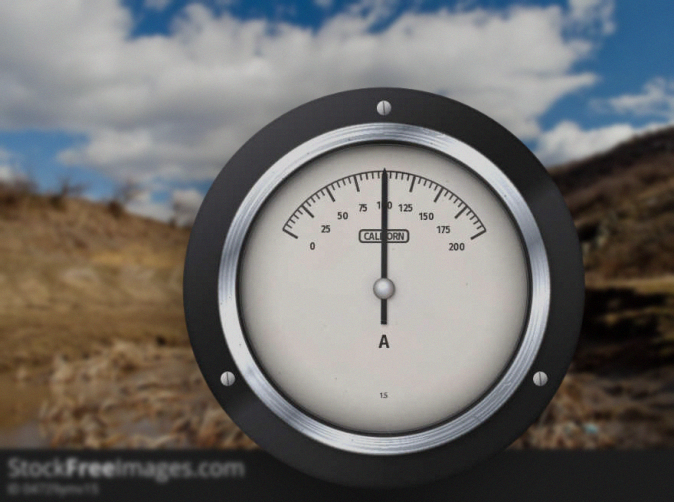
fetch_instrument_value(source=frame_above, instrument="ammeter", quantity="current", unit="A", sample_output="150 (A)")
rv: 100 (A)
